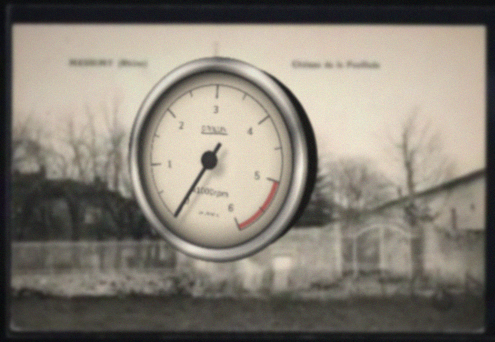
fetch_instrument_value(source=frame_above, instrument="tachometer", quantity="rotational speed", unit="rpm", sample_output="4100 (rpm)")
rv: 0 (rpm)
